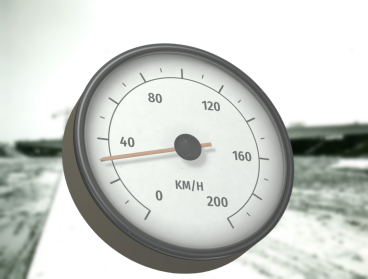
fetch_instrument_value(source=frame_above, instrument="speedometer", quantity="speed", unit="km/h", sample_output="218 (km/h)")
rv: 30 (km/h)
